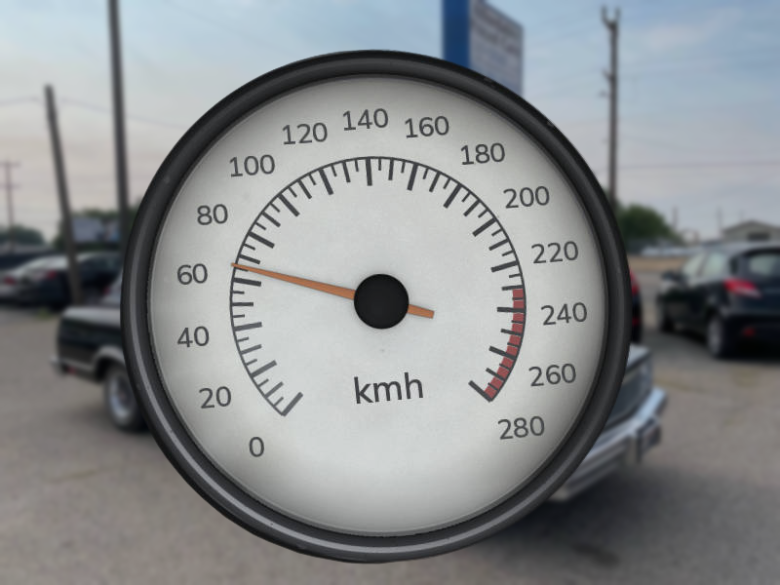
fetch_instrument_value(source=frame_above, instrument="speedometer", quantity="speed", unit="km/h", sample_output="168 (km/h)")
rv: 65 (km/h)
